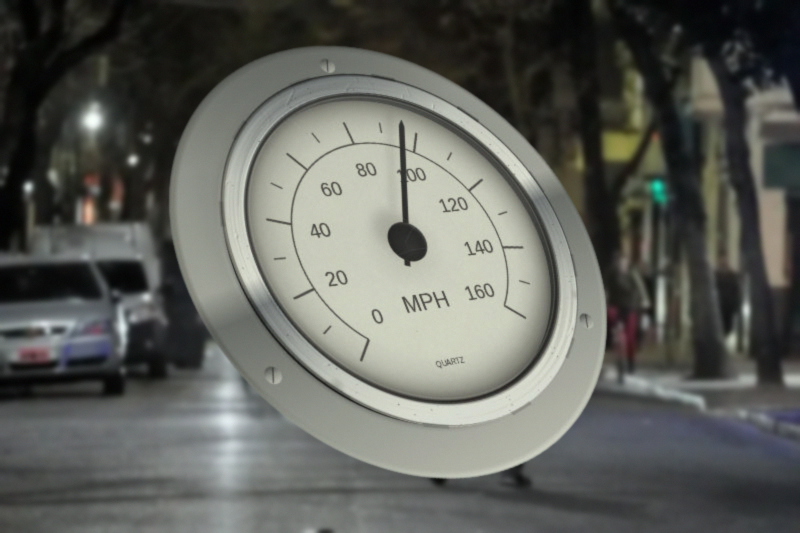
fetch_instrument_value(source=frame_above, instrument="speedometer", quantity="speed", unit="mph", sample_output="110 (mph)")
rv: 95 (mph)
